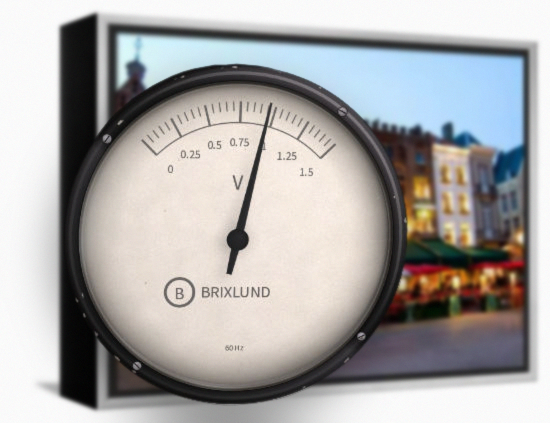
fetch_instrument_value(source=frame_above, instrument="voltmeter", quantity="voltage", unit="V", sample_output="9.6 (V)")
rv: 0.95 (V)
